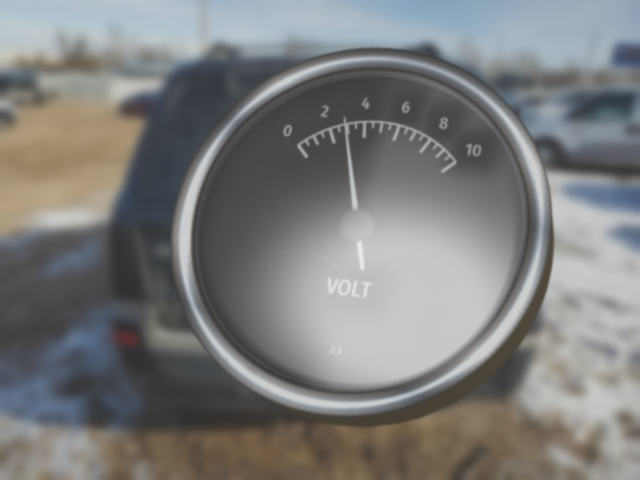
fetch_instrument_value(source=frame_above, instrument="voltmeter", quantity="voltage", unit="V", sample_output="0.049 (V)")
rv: 3 (V)
